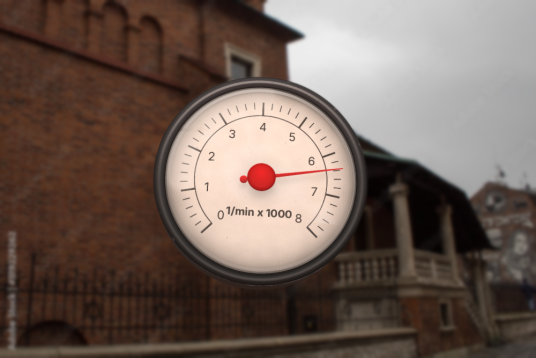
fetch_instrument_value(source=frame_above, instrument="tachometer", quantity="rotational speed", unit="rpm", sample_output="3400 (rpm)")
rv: 6400 (rpm)
